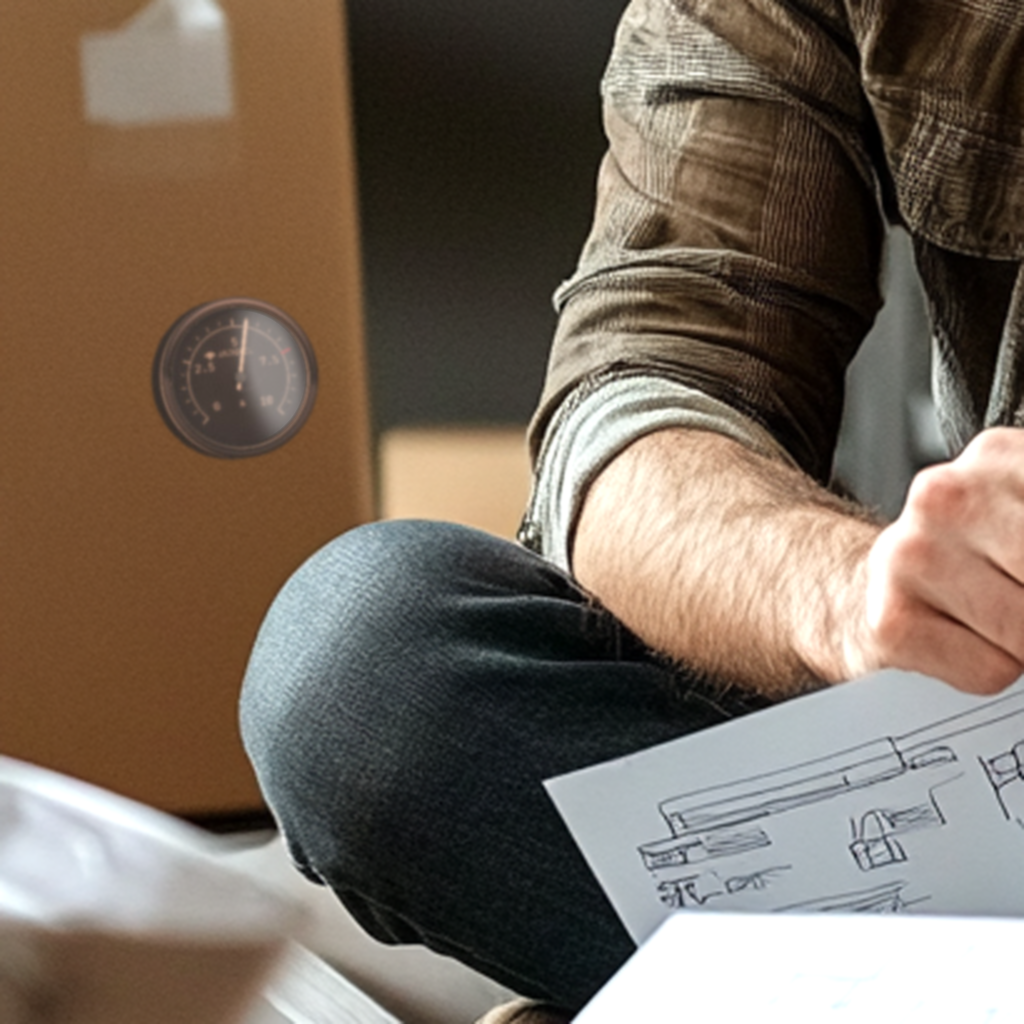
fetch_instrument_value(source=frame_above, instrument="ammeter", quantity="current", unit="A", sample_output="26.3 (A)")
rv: 5.5 (A)
